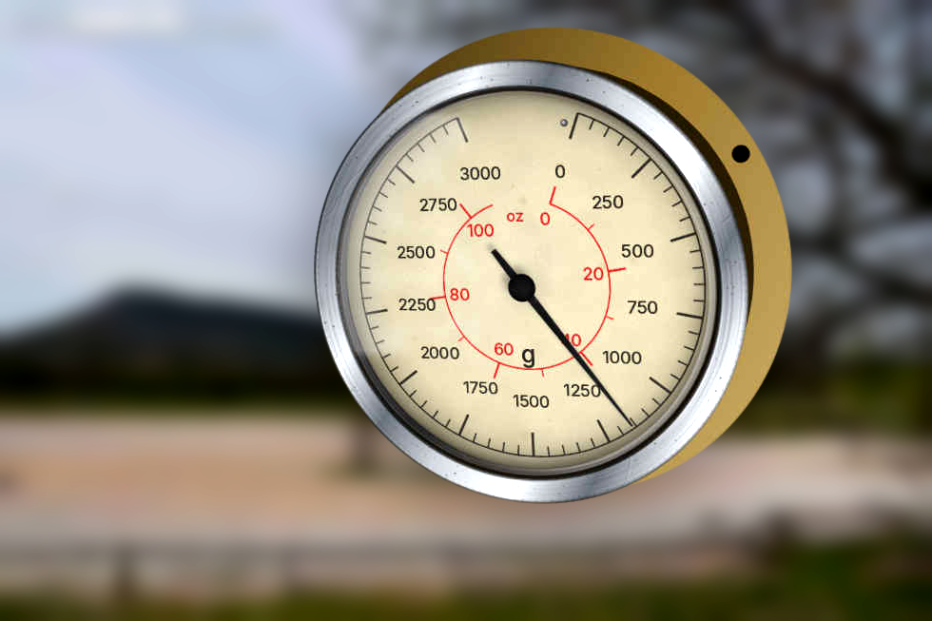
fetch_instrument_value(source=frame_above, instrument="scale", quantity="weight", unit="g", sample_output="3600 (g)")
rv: 1150 (g)
